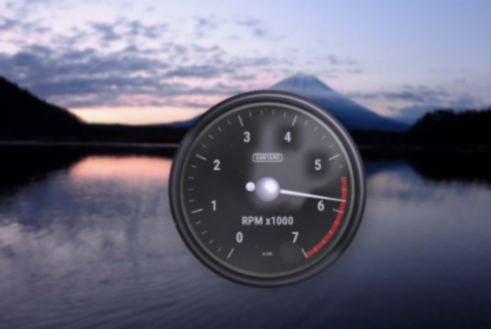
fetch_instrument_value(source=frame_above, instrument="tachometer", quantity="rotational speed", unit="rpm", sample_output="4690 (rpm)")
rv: 5800 (rpm)
